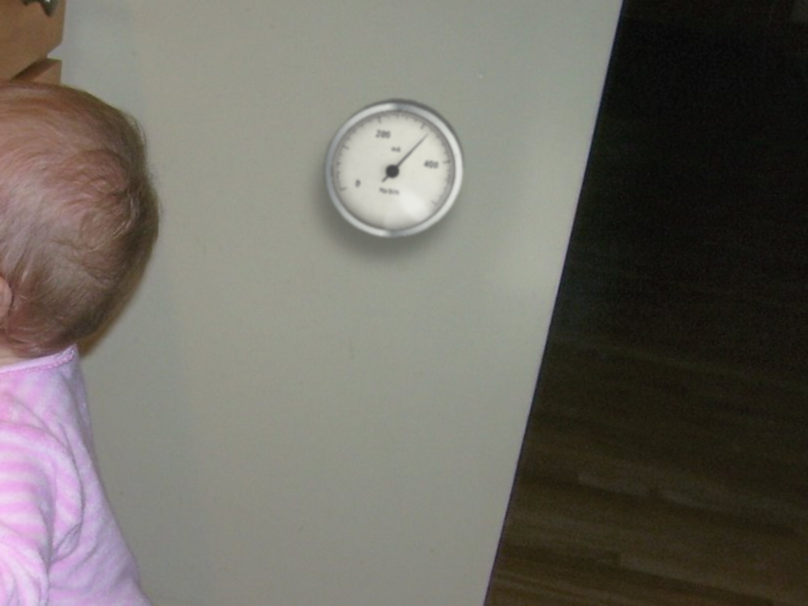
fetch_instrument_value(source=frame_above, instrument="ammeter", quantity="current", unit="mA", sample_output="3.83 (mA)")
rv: 320 (mA)
